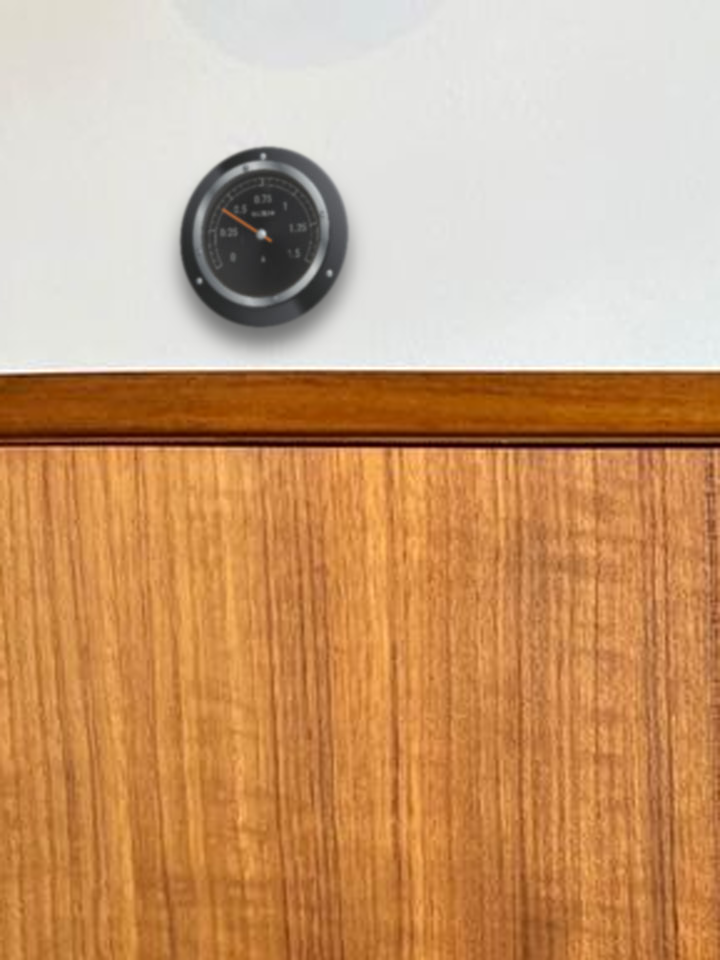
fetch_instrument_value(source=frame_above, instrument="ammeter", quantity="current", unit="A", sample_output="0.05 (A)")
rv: 0.4 (A)
